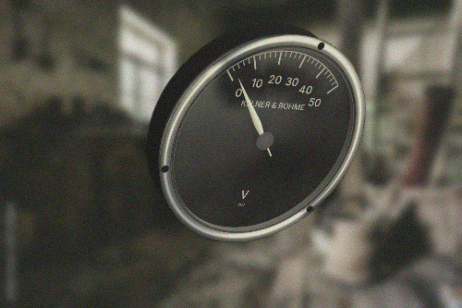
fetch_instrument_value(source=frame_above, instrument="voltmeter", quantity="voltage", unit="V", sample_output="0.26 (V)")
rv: 2 (V)
